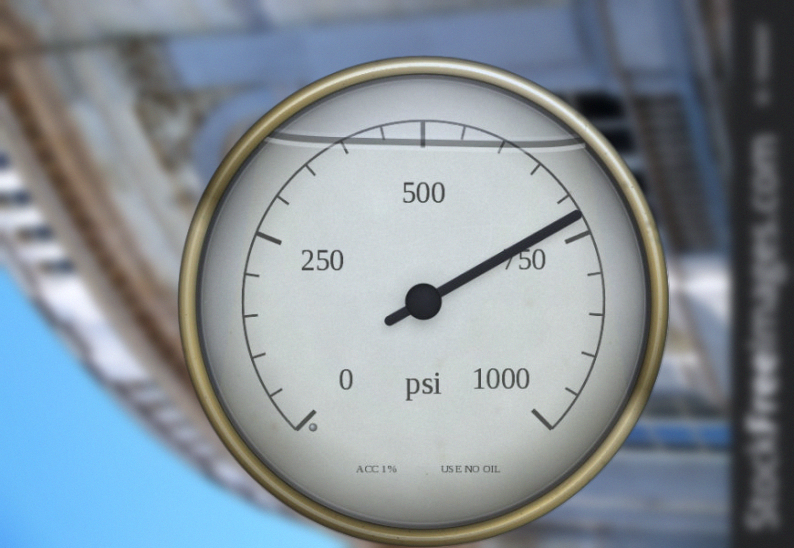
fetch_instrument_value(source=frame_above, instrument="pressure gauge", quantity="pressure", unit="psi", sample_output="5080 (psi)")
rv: 725 (psi)
